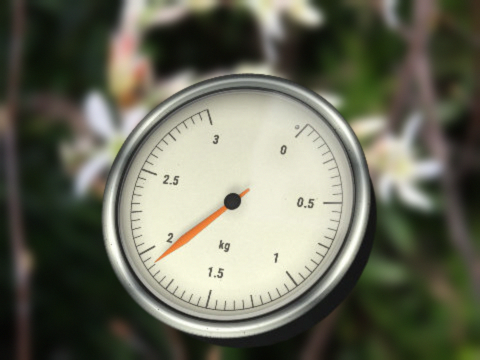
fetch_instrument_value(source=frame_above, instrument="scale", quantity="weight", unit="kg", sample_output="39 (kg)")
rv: 1.9 (kg)
